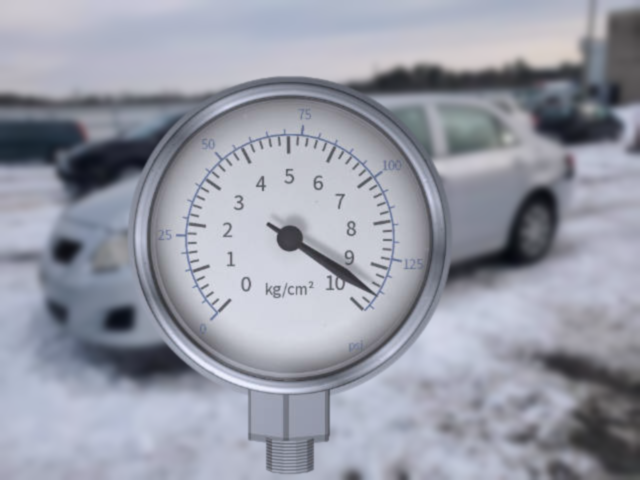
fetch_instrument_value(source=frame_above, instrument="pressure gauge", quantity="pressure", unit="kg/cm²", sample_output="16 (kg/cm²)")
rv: 9.6 (kg/cm²)
